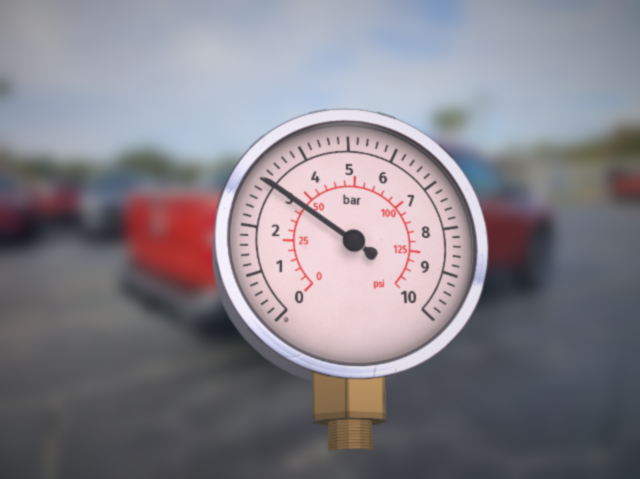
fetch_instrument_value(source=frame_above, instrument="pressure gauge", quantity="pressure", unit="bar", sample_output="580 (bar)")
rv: 3 (bar)
